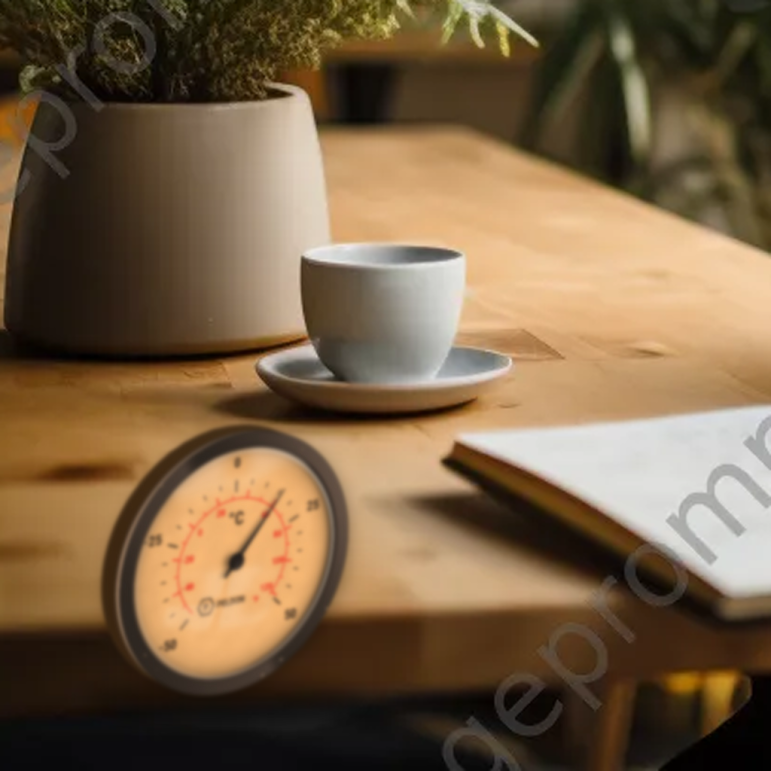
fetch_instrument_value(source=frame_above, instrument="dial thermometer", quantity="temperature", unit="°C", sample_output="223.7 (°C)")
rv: 15 (°C)
